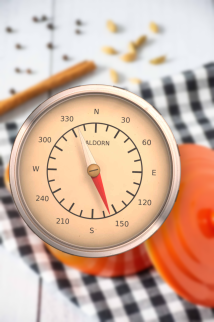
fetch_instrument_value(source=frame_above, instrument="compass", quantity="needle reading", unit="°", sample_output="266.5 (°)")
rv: 157.5 (°)
